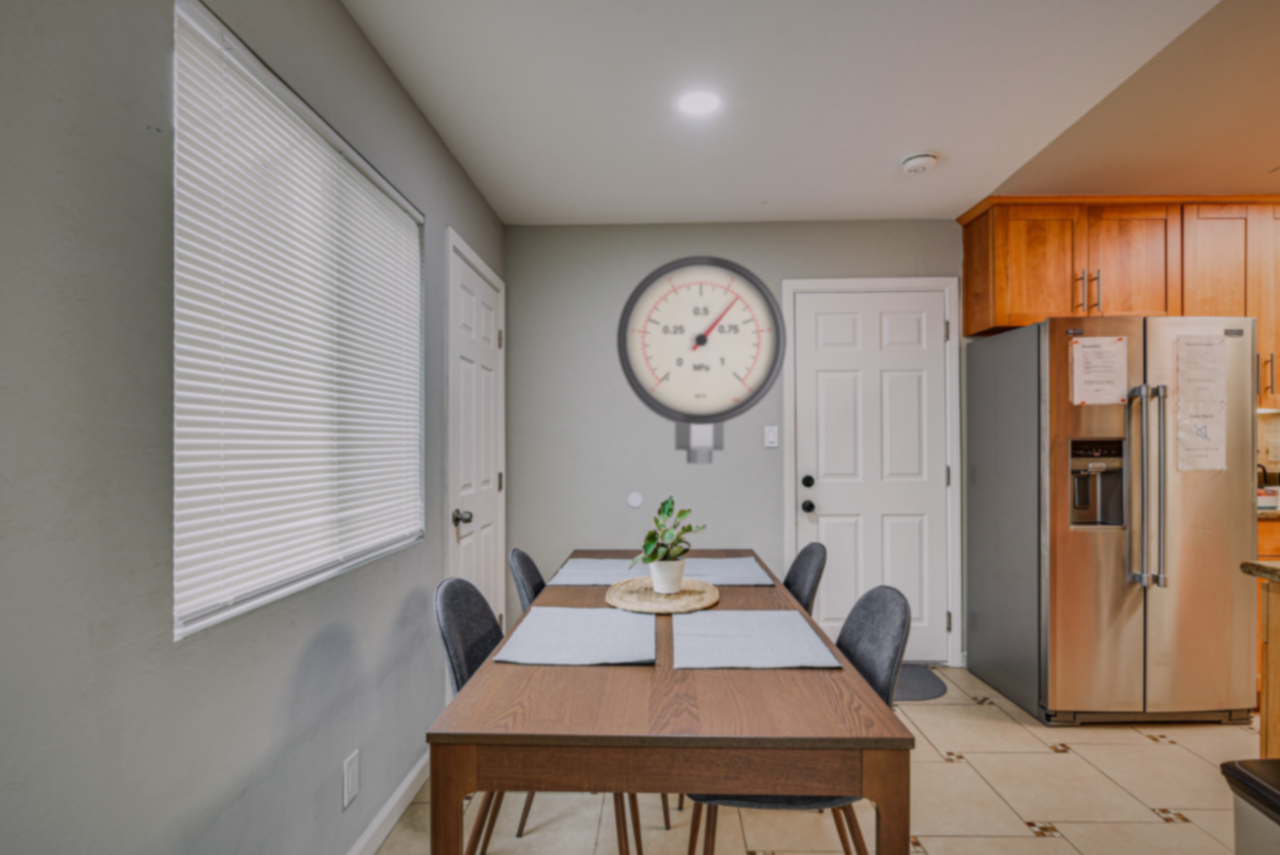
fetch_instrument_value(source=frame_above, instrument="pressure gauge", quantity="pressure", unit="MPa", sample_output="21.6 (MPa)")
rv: 0.65 (MPa)
